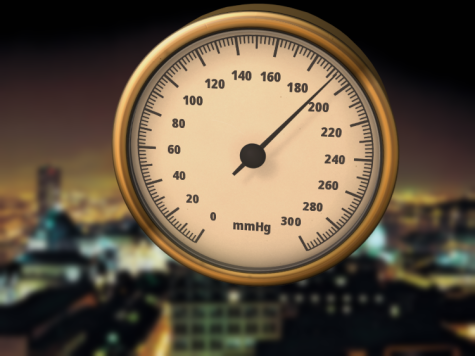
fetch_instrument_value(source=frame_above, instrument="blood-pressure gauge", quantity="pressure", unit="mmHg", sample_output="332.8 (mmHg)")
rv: 192 (mmHg)
